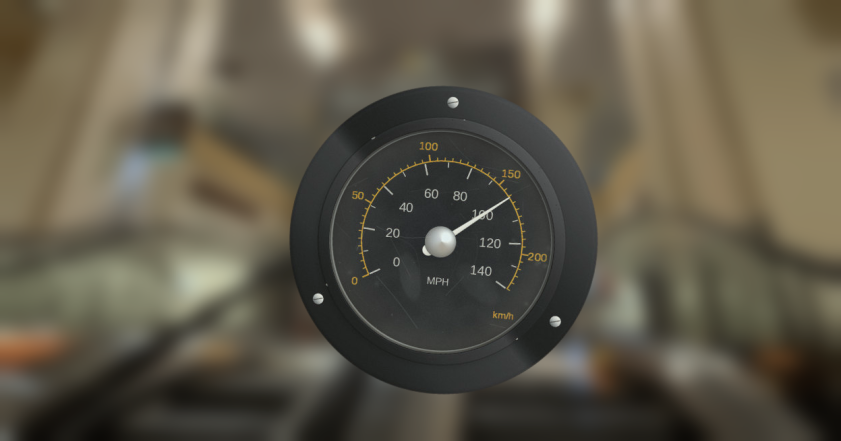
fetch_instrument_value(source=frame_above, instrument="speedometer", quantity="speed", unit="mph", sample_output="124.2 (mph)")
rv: 100 (mph)
